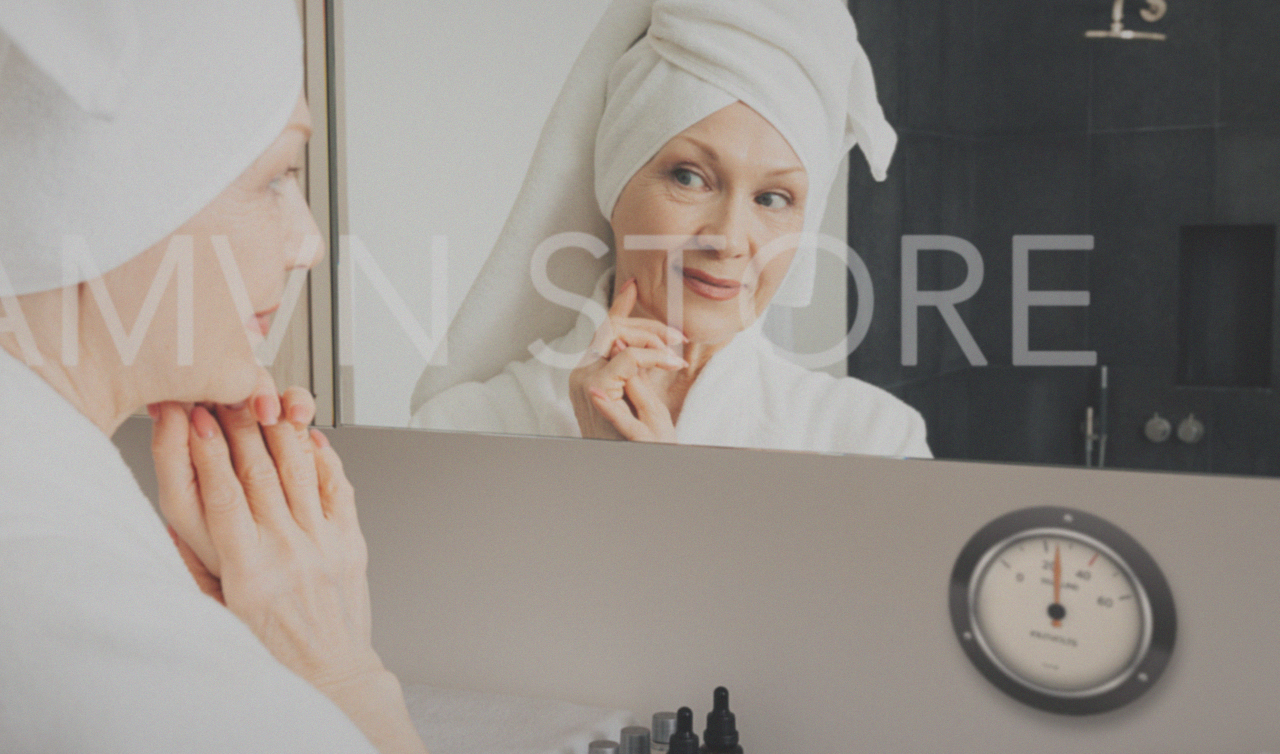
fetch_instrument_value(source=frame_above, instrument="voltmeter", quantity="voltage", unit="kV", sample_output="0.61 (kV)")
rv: 25 (kV)
